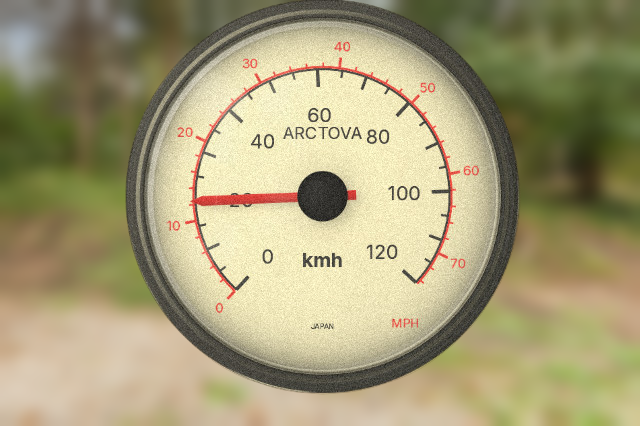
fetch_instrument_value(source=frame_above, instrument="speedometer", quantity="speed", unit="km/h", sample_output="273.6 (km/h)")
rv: 20 (km/h)
